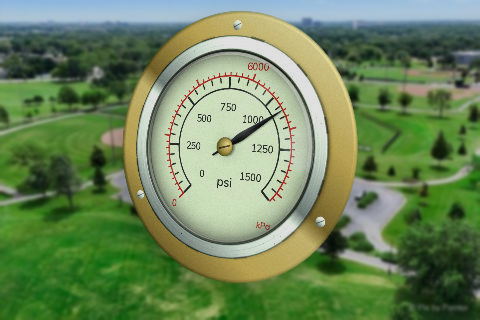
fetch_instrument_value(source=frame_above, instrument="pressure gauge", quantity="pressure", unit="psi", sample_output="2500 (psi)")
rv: 1075 (psi)
